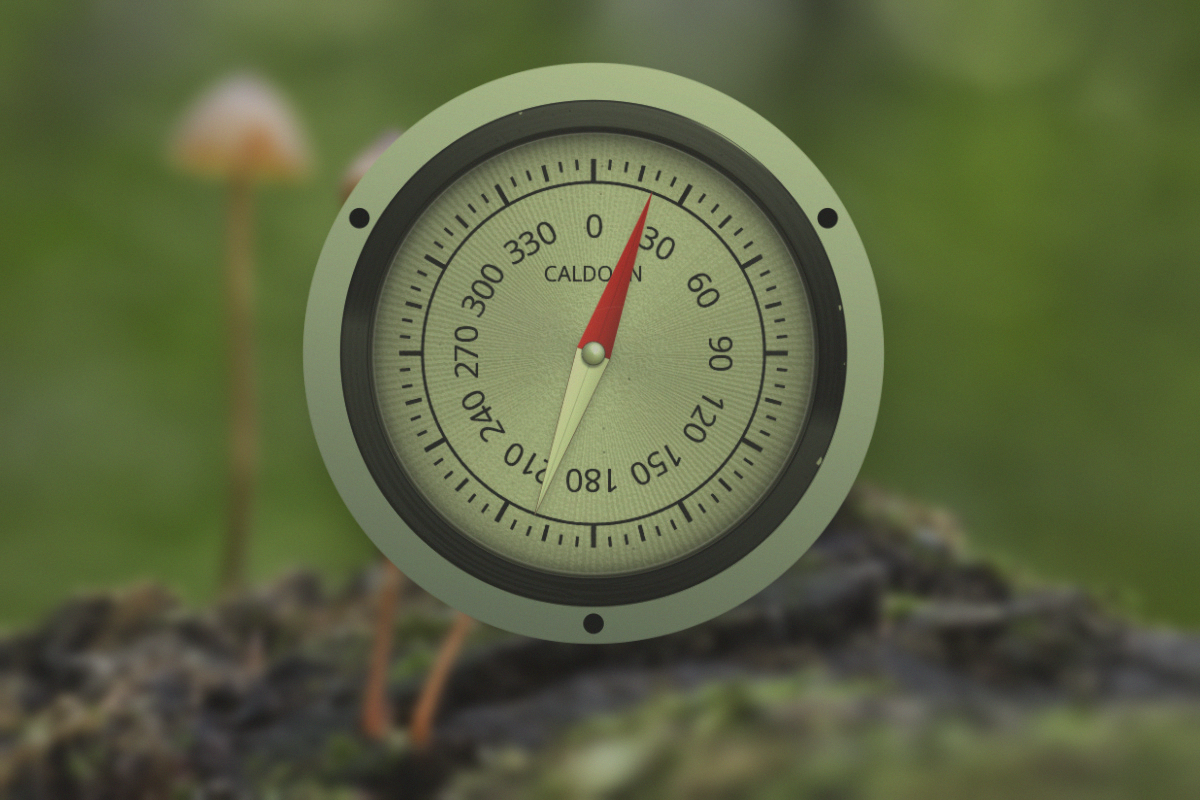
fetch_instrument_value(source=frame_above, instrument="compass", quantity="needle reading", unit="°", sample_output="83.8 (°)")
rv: 20 (°)
